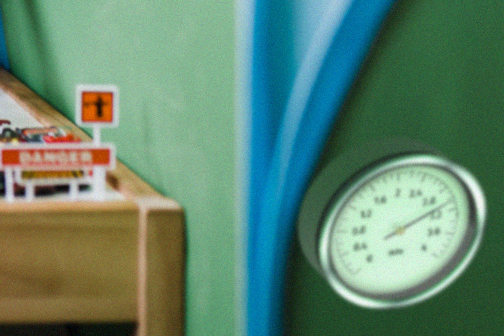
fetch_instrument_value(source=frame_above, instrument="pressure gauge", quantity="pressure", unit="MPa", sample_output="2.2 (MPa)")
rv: 3 (MPa)
